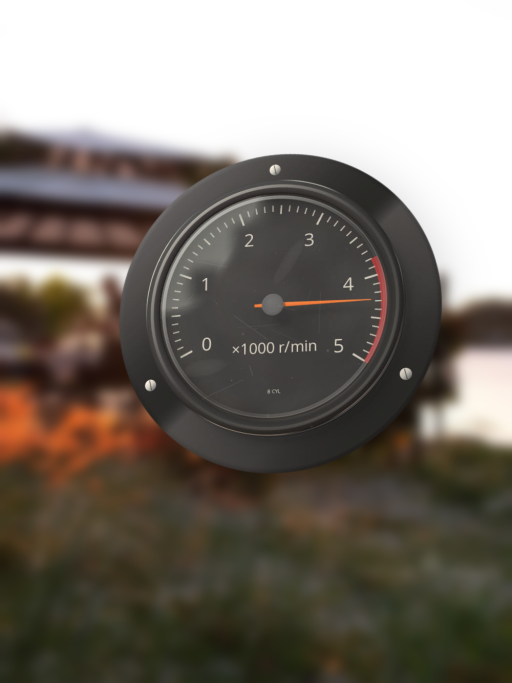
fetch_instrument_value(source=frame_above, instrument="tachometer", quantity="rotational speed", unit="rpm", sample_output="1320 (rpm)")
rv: 4300 (rpm)
